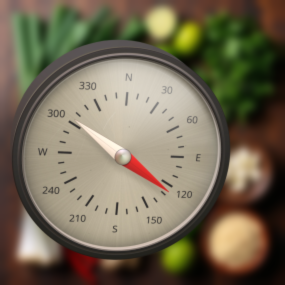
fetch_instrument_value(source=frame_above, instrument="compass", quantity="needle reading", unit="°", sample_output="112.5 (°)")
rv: 125 (°)
